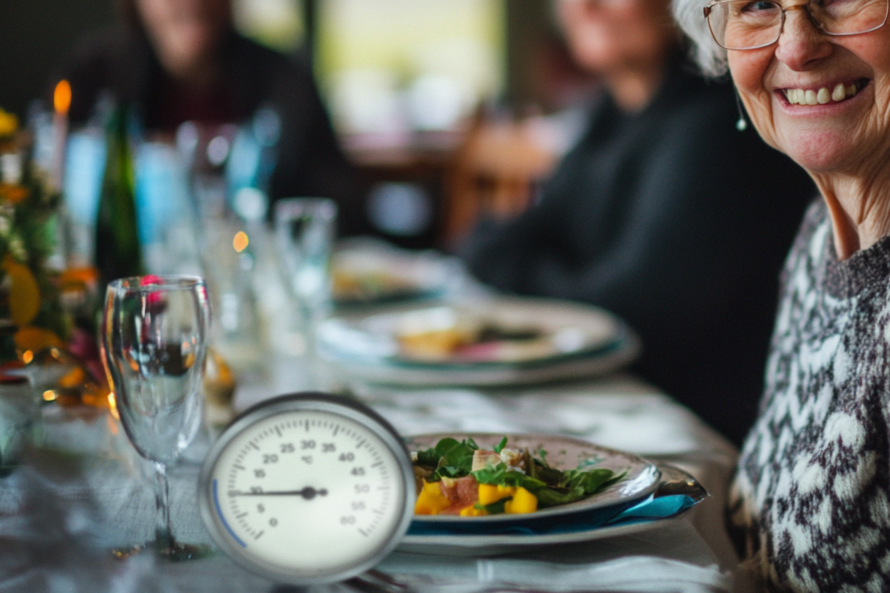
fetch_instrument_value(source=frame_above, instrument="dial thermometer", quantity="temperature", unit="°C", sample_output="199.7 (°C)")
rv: 10 (°C)
